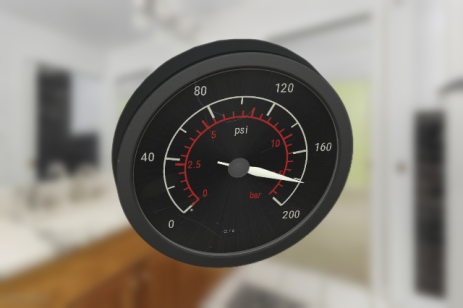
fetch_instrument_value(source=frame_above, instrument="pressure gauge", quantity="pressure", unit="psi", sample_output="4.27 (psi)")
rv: 180 (psi)
